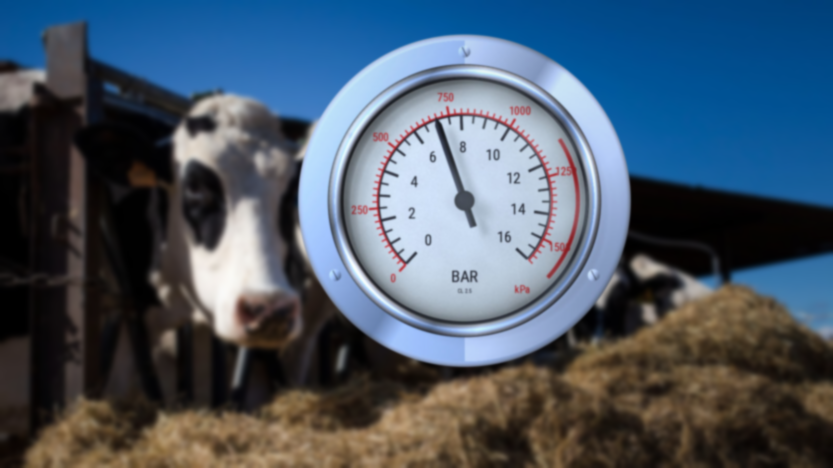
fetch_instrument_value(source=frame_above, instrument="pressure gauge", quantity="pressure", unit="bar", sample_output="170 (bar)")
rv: 7 (bar)
